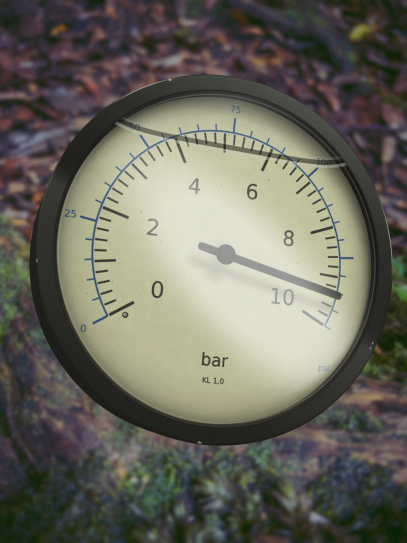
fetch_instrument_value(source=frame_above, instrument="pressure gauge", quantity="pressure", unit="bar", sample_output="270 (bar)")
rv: 9.4 (bar)
